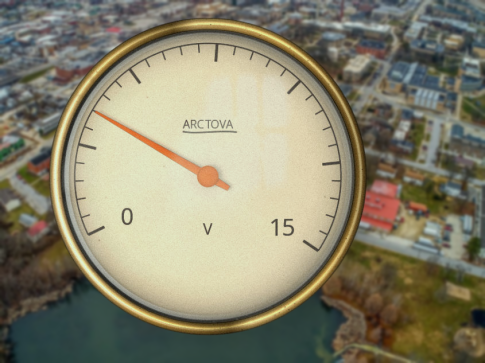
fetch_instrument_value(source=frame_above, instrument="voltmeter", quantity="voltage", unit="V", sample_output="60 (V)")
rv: 3.5 (V)
